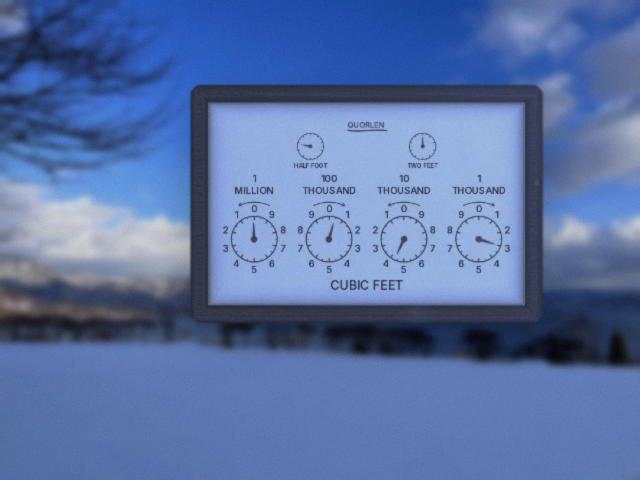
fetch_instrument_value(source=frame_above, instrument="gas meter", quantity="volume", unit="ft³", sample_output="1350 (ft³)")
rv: 4300 (ft³)
